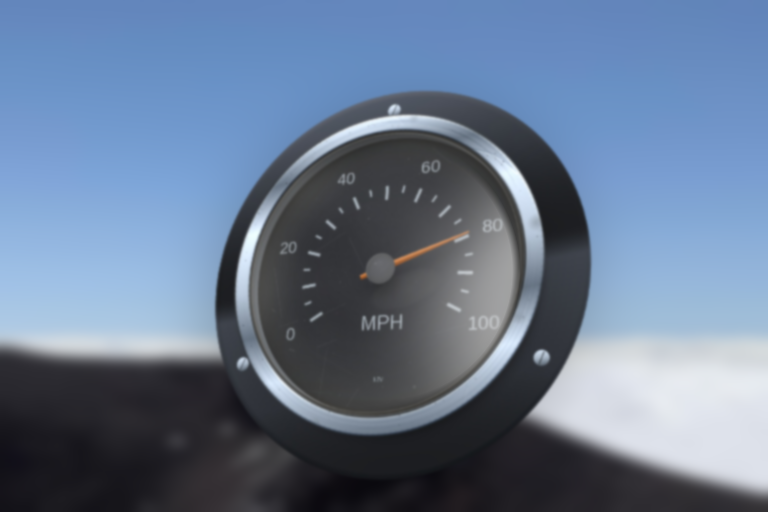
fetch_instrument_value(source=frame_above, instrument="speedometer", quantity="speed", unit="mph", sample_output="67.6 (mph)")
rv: 80 (mph)
